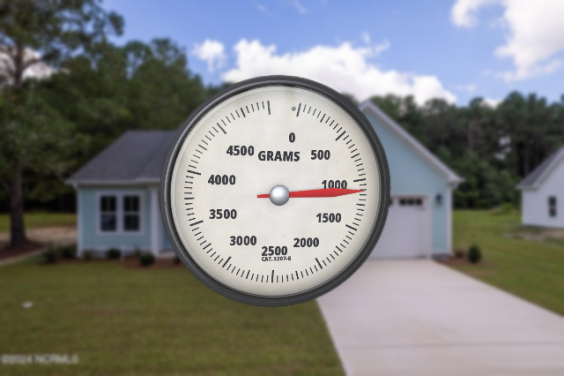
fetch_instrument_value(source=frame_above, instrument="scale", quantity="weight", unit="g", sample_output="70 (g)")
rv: 1100 (g)
